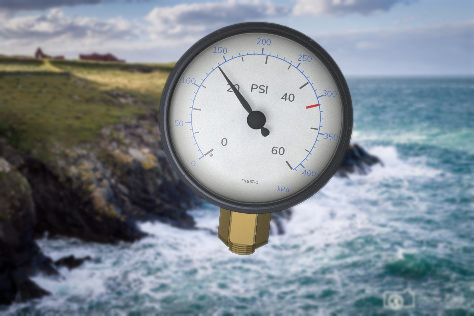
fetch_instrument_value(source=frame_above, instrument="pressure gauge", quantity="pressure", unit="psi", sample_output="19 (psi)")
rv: 20 (psi)
